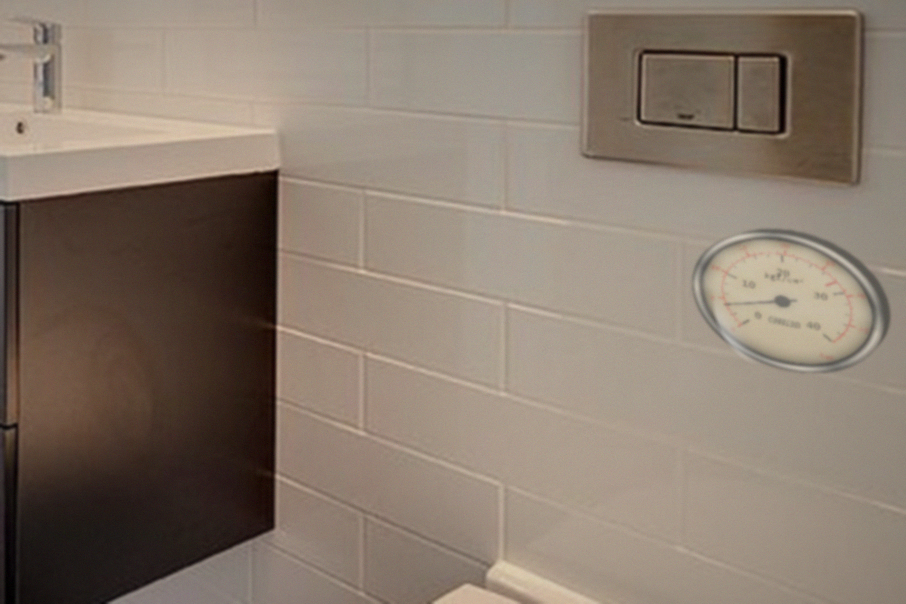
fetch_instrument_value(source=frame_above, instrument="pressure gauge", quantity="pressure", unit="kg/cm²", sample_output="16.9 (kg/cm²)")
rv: 4 (kg/cm²)
